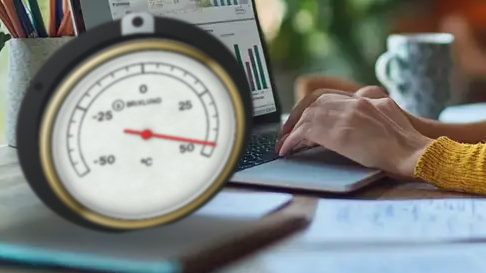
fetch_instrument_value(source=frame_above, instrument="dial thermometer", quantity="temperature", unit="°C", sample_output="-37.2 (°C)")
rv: 45 (°C)
